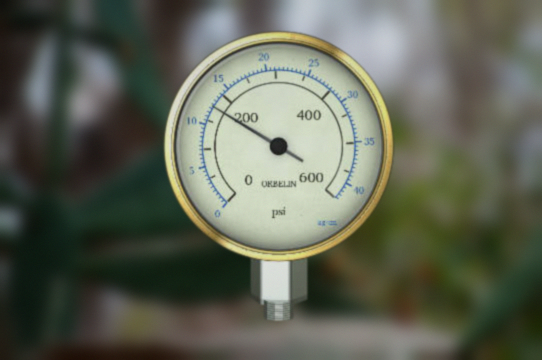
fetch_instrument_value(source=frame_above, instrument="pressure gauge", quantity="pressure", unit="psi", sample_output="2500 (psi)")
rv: 175 (psi)
